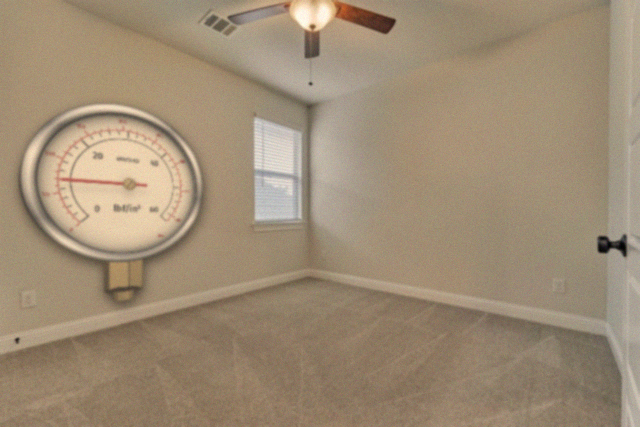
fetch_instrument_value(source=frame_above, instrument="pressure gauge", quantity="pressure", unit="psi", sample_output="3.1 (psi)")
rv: 10 (psi)
